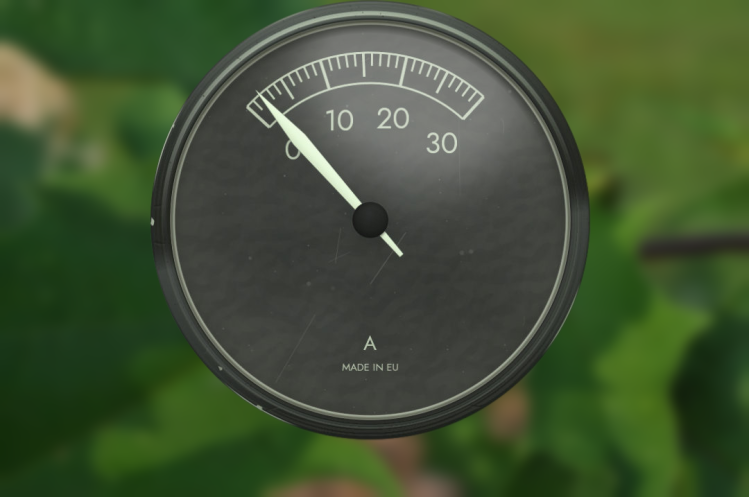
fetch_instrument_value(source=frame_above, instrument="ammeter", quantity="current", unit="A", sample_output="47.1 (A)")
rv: 2 (A)
